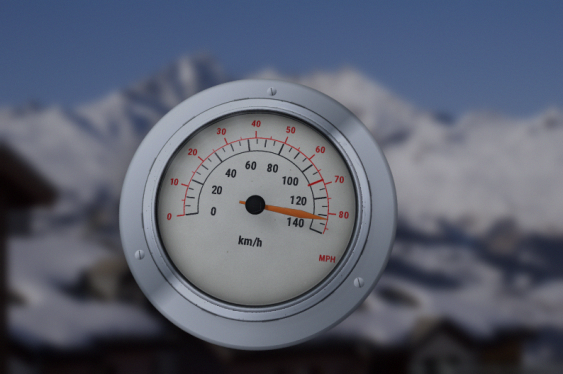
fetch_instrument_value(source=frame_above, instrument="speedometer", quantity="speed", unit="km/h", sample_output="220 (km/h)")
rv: 132.5 (km/h)
